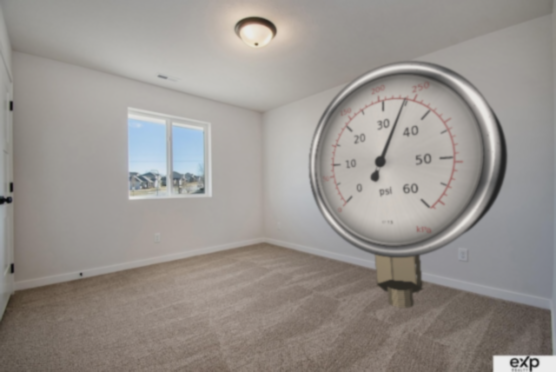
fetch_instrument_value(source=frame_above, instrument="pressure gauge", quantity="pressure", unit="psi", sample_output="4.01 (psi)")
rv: 35 (psi)
